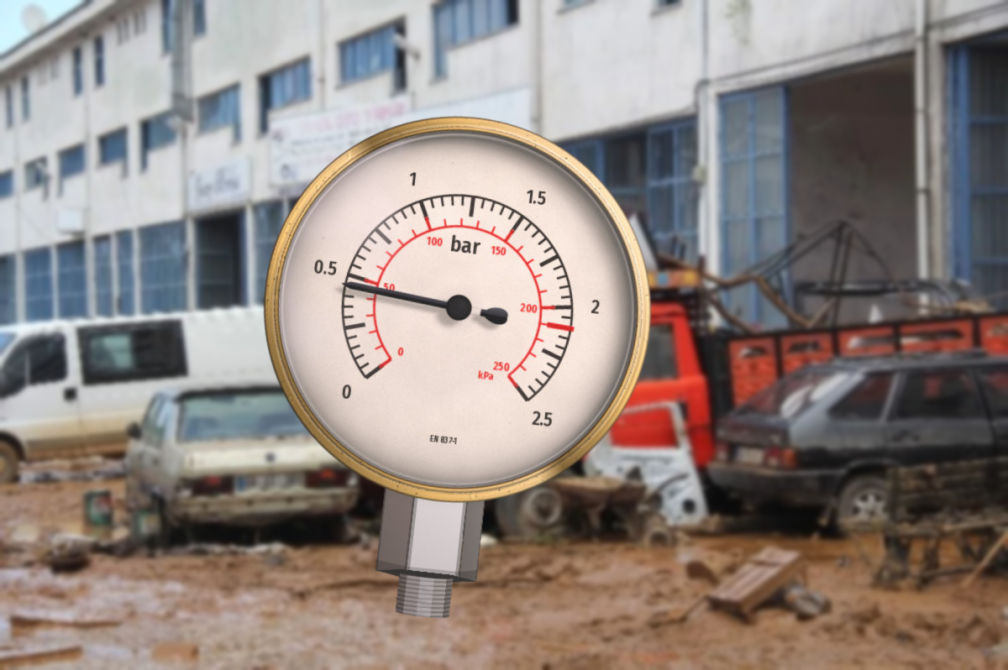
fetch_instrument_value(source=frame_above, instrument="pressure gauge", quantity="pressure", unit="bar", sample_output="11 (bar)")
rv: 0.45 (bar)
